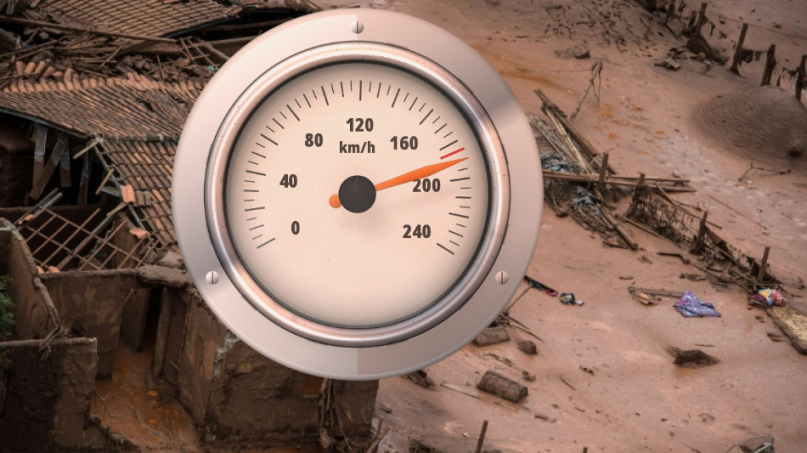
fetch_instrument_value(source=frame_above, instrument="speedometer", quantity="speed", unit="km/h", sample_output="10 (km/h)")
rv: 190 (km/h)
